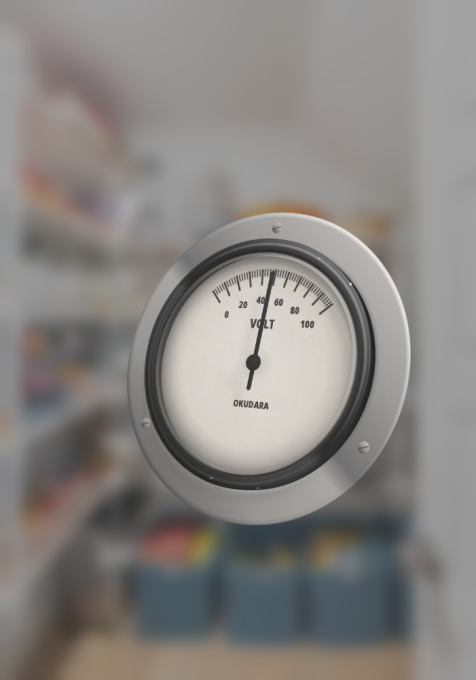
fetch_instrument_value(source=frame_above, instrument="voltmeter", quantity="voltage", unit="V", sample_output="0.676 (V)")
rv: 50 (V)
